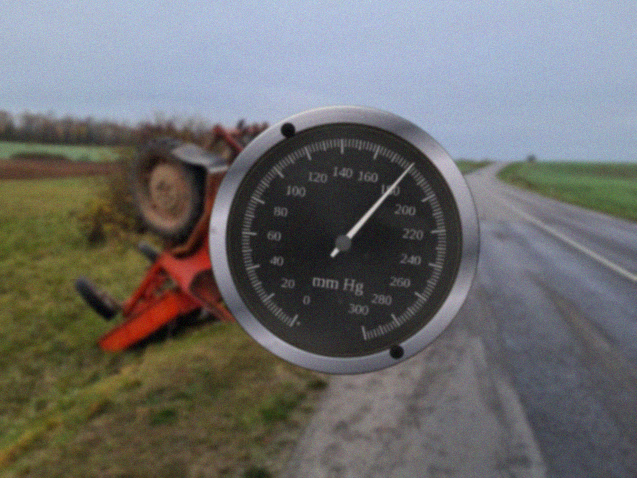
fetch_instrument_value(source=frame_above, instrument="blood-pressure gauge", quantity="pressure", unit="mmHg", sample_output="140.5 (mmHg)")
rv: 180 (mmHg)
